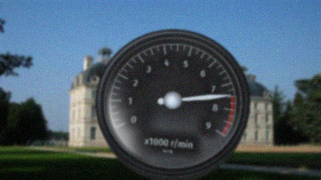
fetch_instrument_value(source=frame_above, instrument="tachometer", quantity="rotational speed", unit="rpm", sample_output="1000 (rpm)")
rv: 7500 (rpm)
